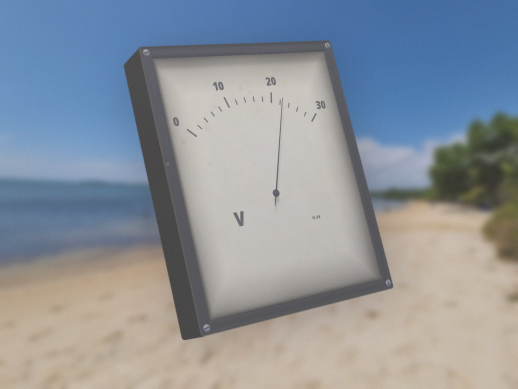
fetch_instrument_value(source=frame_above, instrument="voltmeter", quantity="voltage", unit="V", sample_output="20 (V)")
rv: 22 (V)
